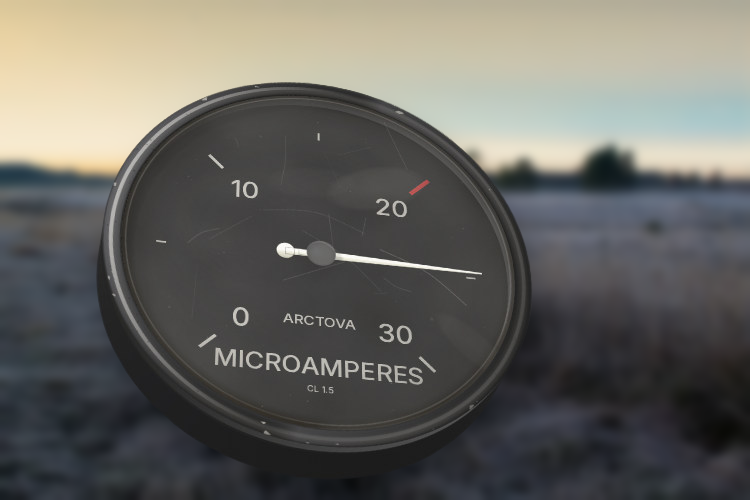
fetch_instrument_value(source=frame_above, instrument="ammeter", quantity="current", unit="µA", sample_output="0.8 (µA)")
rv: 25 (µA)
